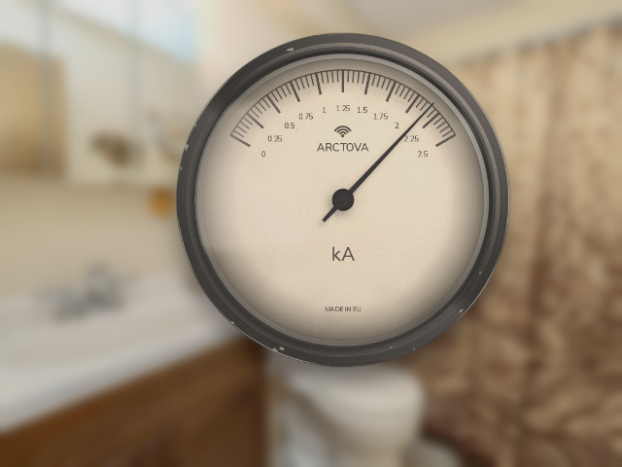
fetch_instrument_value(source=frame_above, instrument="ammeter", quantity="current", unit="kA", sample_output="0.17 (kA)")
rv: 2.15 (kA)
